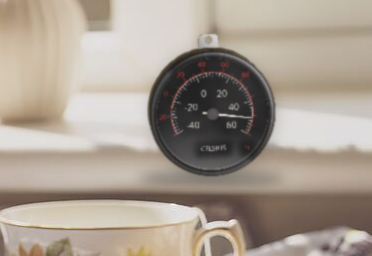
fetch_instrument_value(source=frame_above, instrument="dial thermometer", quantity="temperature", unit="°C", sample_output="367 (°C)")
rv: 50 (°C)
